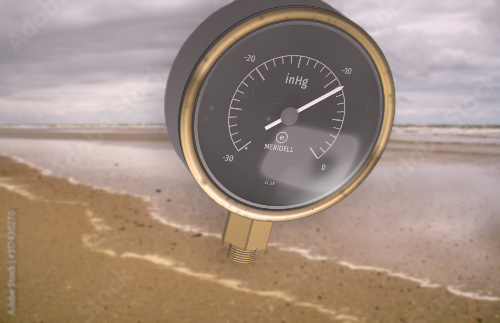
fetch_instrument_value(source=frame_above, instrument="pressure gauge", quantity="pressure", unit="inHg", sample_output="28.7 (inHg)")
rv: -9 (inHg)
